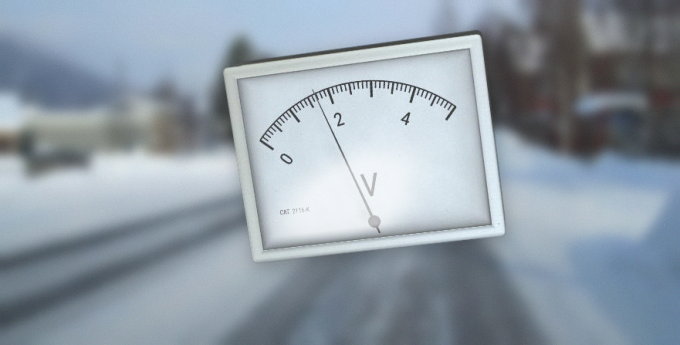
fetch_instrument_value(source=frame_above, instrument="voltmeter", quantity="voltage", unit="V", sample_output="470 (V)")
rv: 1.7 (V)
